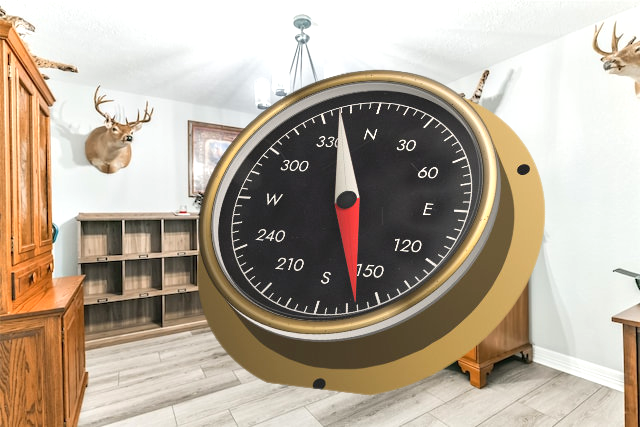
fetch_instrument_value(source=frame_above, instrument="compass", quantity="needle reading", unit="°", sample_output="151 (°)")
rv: 160 (°)
